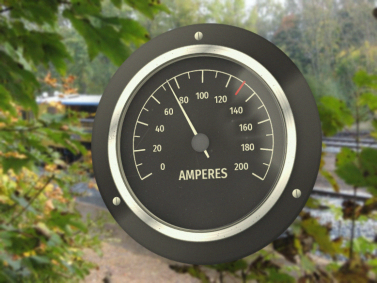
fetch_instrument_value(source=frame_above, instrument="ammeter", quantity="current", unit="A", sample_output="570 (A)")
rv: 75 (A)
